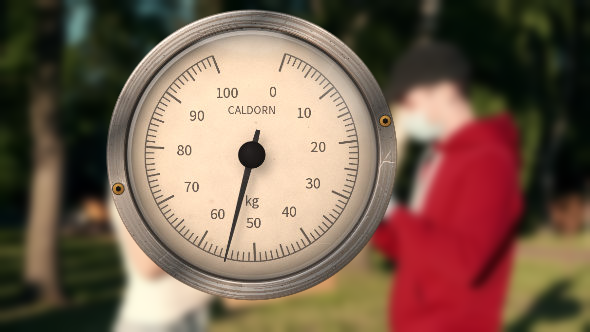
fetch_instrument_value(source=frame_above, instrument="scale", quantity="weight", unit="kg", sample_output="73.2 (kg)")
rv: 55 (kg)
